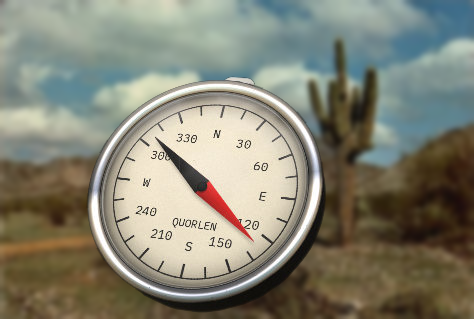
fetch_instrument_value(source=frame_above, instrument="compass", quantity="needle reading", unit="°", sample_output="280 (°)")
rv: 127.5 (°)
